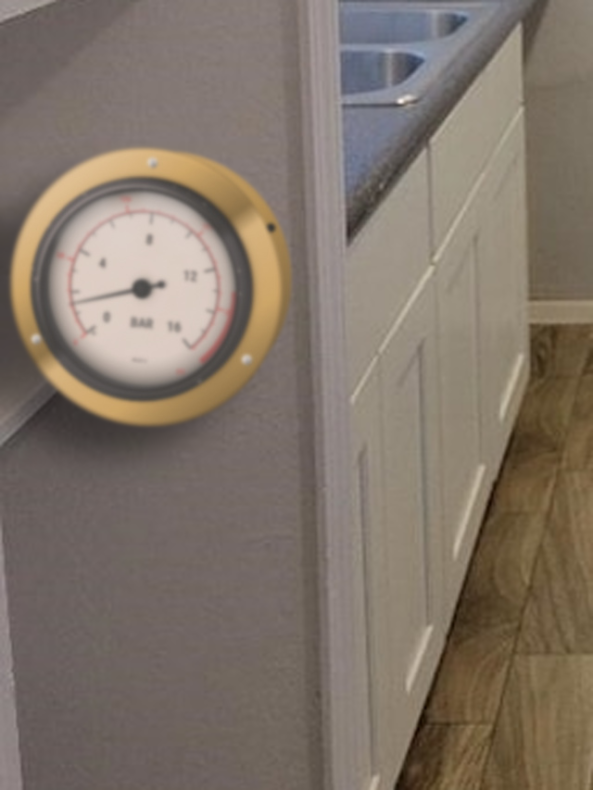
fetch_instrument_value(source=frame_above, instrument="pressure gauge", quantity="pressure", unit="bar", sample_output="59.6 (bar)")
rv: 1.5 (bar)
